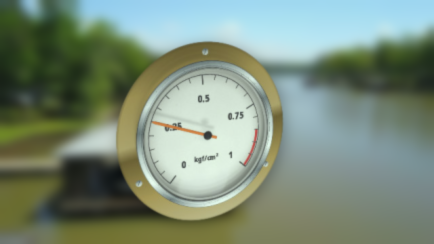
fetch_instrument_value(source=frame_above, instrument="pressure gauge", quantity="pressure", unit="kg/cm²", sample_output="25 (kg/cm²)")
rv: 0.25 (kg/cm²)
